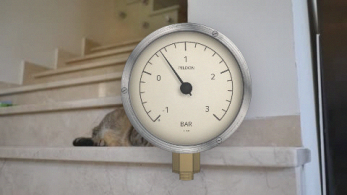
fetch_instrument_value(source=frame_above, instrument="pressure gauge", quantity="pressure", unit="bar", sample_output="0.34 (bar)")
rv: 0.5 (bar)
